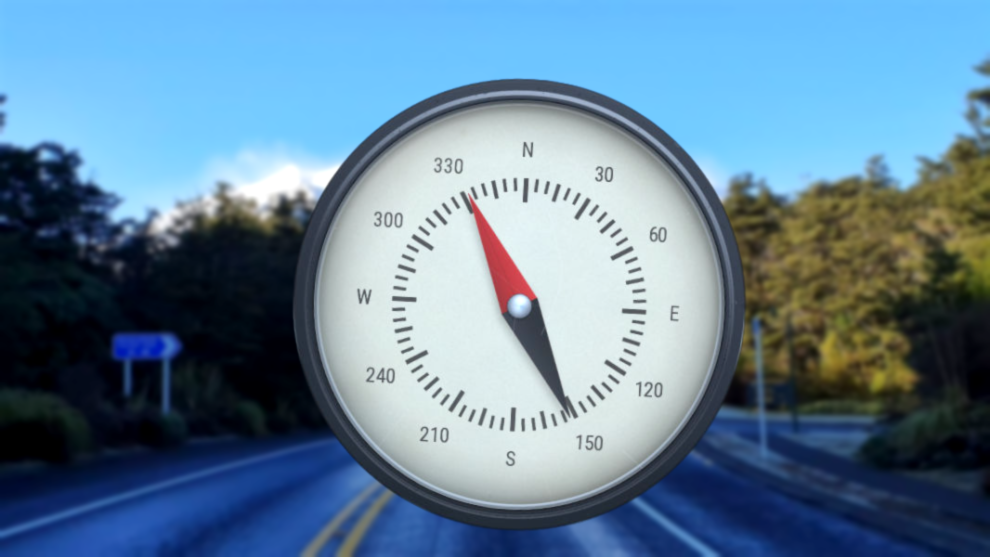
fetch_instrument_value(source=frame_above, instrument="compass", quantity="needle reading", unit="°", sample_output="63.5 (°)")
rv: 332.5 (°)
